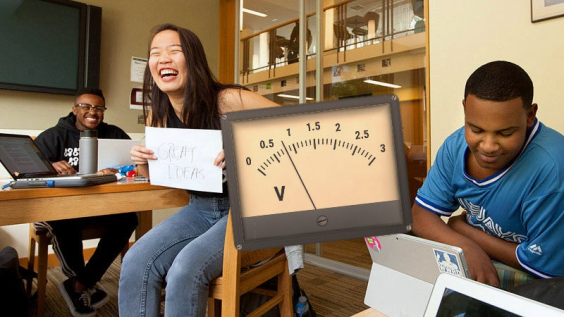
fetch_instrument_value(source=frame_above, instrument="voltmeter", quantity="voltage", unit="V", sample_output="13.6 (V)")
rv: 0.8 (V)
